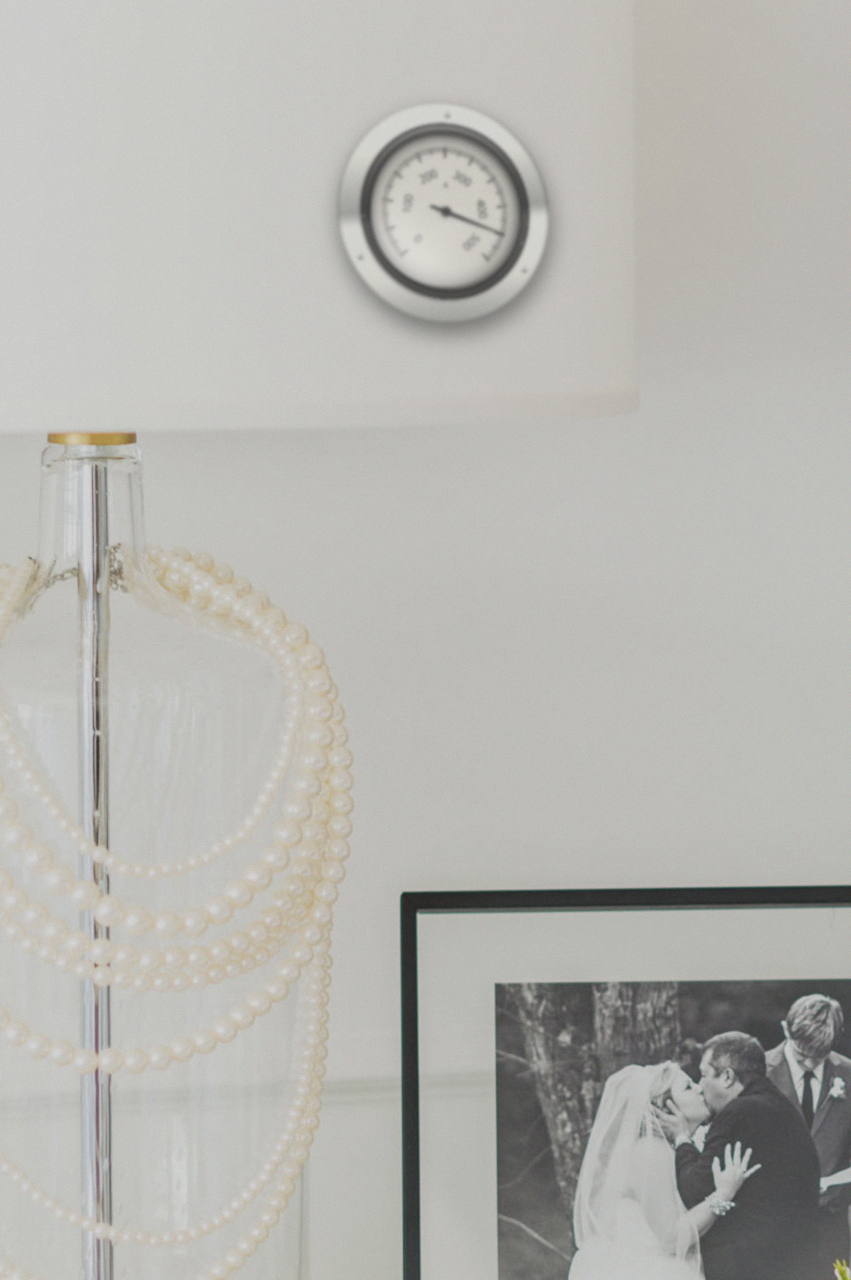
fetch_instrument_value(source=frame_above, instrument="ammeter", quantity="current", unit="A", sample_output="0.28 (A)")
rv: 450 (A)
